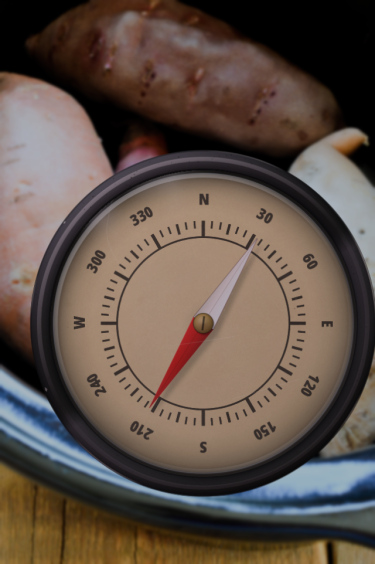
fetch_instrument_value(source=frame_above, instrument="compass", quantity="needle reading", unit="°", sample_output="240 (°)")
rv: 212.5 (°)
